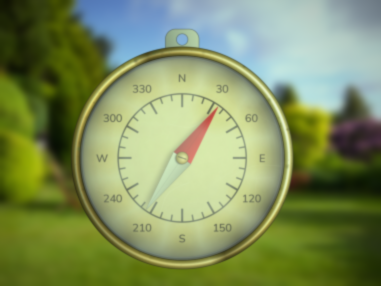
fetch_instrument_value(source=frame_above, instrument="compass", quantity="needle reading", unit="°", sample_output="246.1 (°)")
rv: 35 (°)
